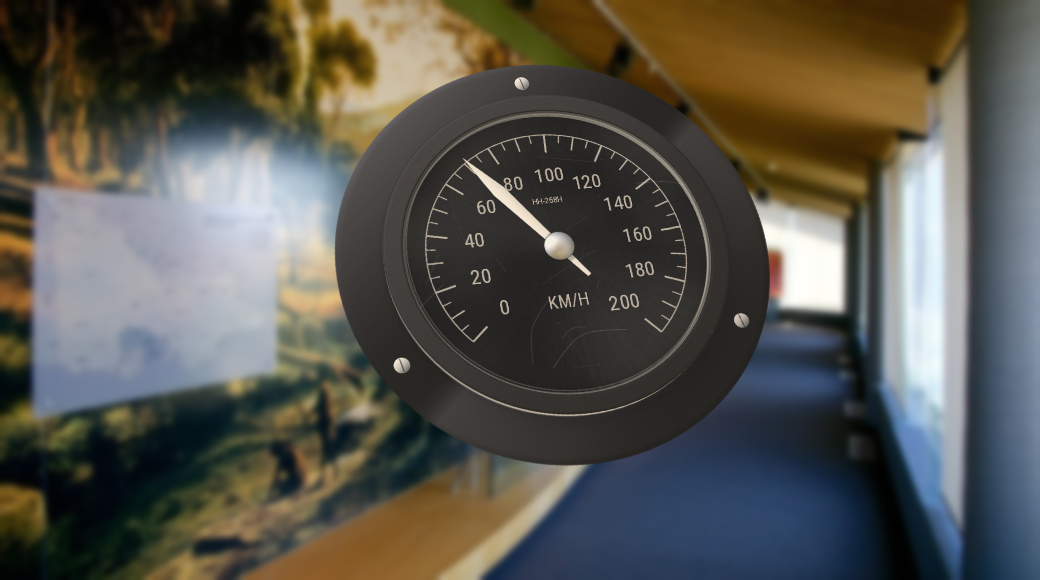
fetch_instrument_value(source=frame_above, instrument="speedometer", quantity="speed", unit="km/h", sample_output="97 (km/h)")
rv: 70 (km/h)
